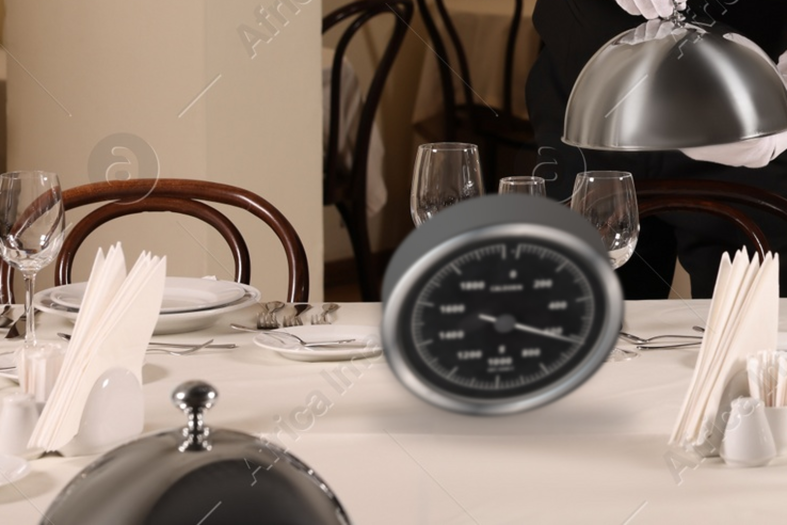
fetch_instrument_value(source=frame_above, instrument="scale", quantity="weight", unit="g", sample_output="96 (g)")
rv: 600 (g)
